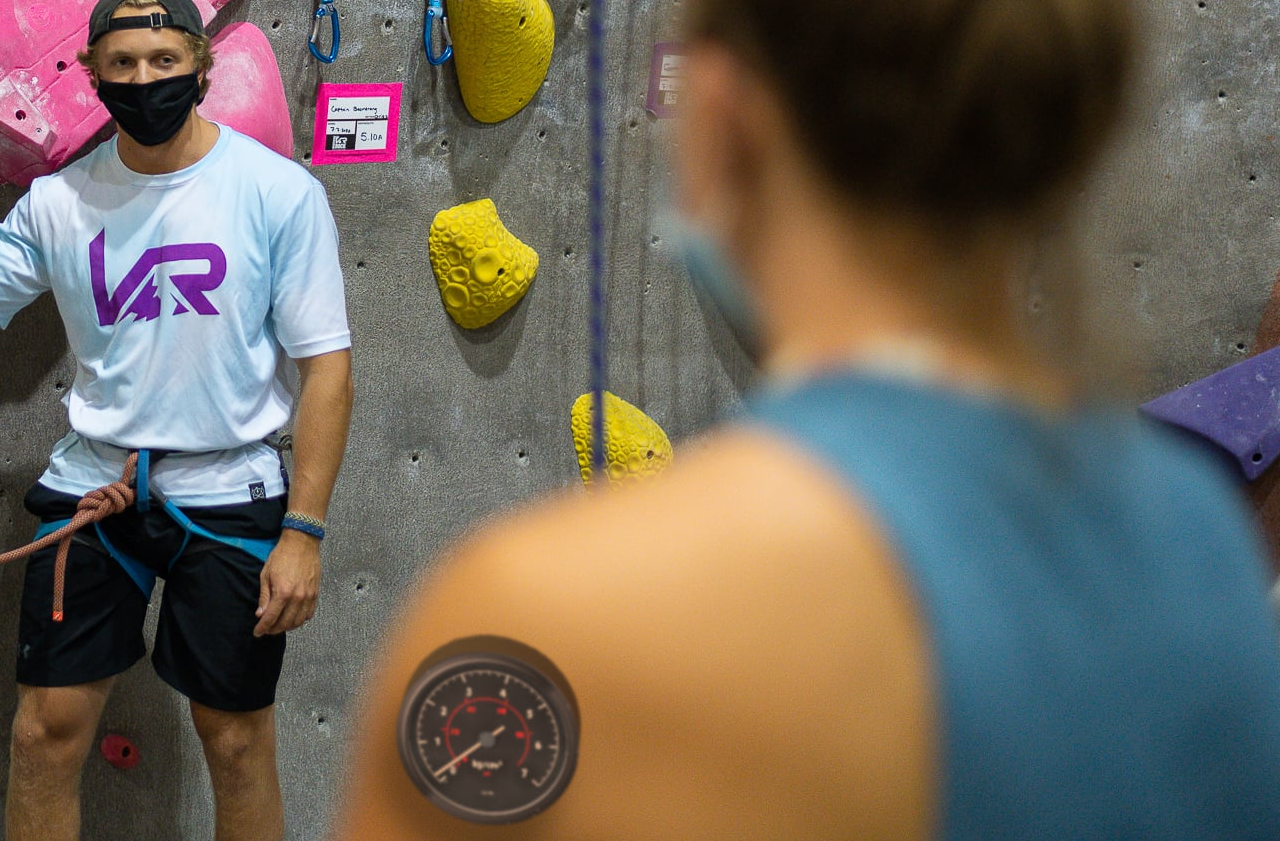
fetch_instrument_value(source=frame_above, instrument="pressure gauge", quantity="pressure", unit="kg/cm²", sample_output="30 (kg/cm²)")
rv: 0.2 (kg/cm²)
